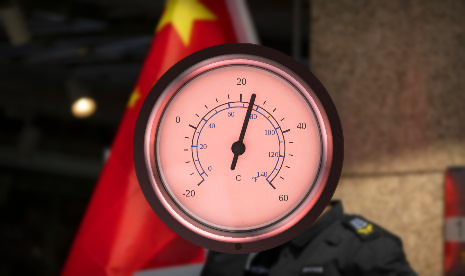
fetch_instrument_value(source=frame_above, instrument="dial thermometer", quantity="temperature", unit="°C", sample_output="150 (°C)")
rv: 24 (°C)
